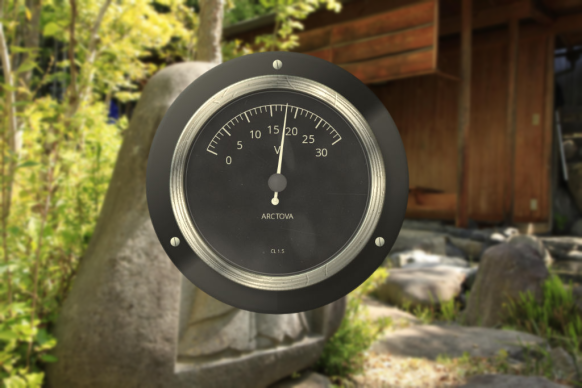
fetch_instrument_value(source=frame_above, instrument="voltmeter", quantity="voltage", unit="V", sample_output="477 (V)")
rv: 18 (V)
